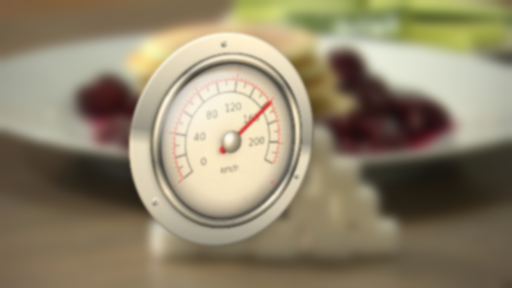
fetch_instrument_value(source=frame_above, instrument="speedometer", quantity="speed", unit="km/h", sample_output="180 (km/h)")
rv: 160 (km/h)
